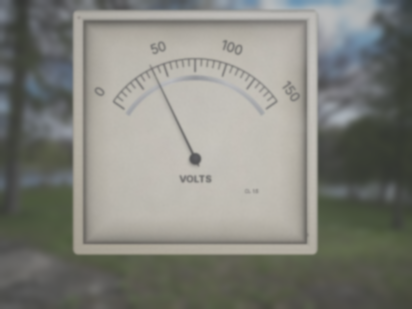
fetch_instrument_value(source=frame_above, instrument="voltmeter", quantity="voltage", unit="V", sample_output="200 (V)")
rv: 40 (V)
